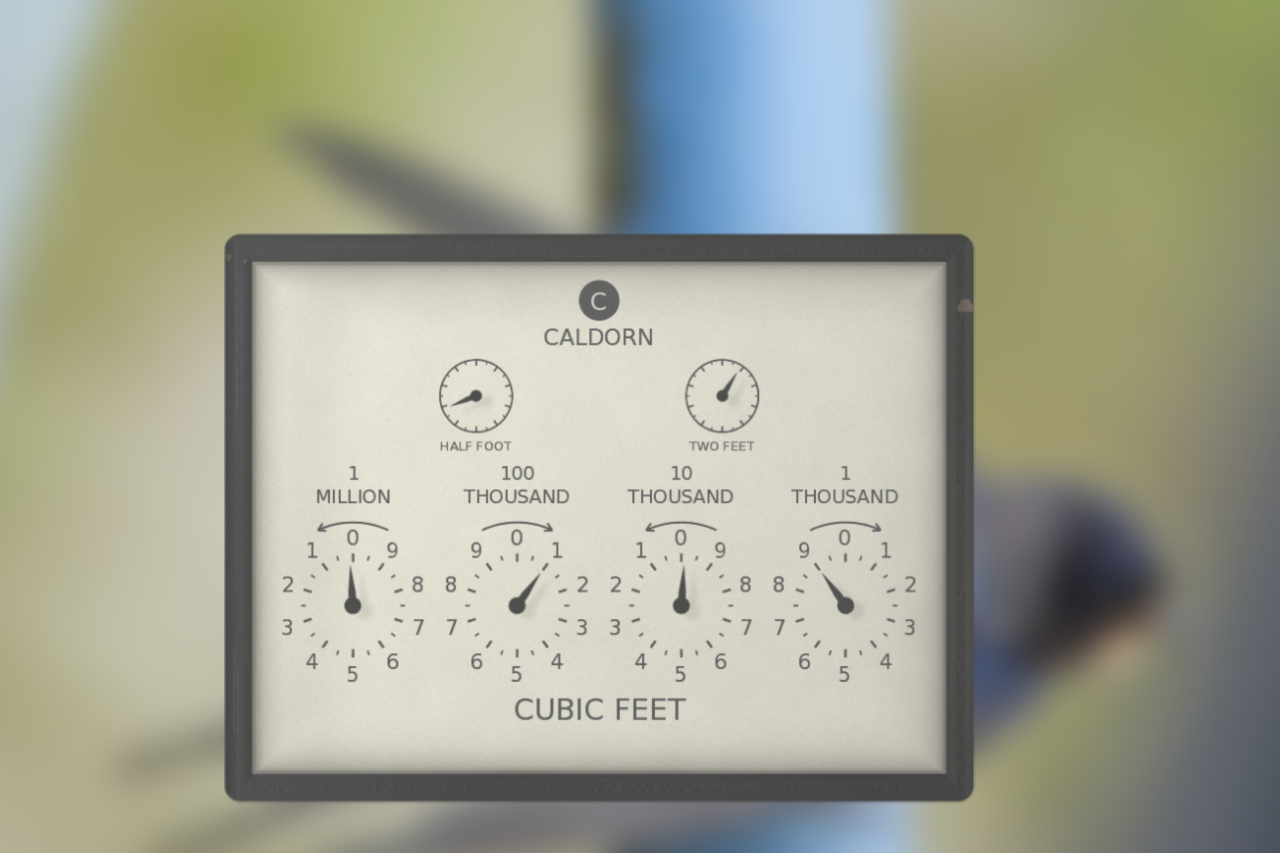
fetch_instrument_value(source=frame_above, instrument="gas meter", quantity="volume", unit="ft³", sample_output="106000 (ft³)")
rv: 9900 (ft³)
